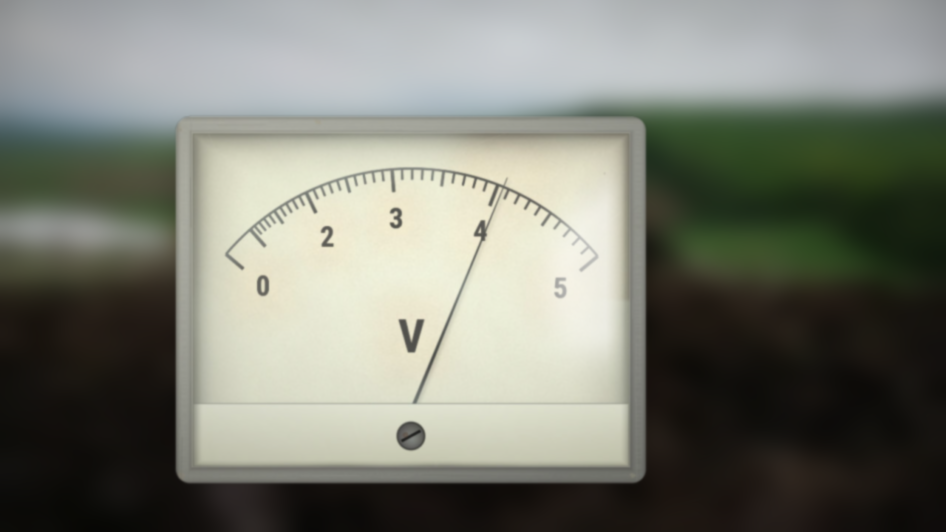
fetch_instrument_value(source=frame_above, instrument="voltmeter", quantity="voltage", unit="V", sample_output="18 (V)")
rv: 4.05 (V)
